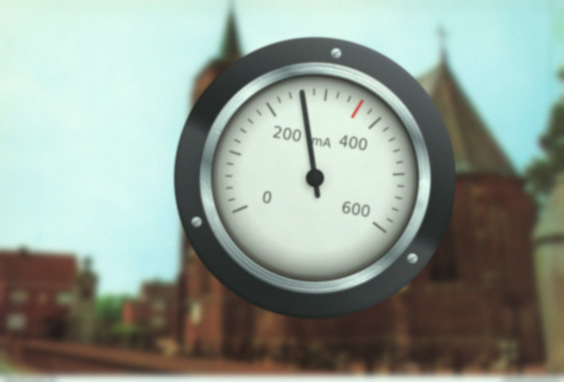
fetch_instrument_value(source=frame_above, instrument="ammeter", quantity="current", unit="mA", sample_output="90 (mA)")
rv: 260 (mA)
